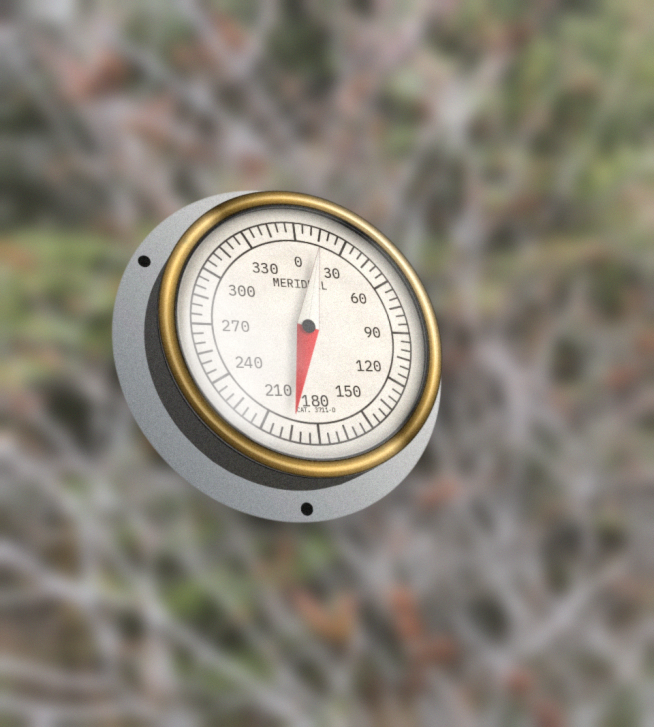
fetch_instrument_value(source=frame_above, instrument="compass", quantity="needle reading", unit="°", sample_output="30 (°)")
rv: 195 (°)
